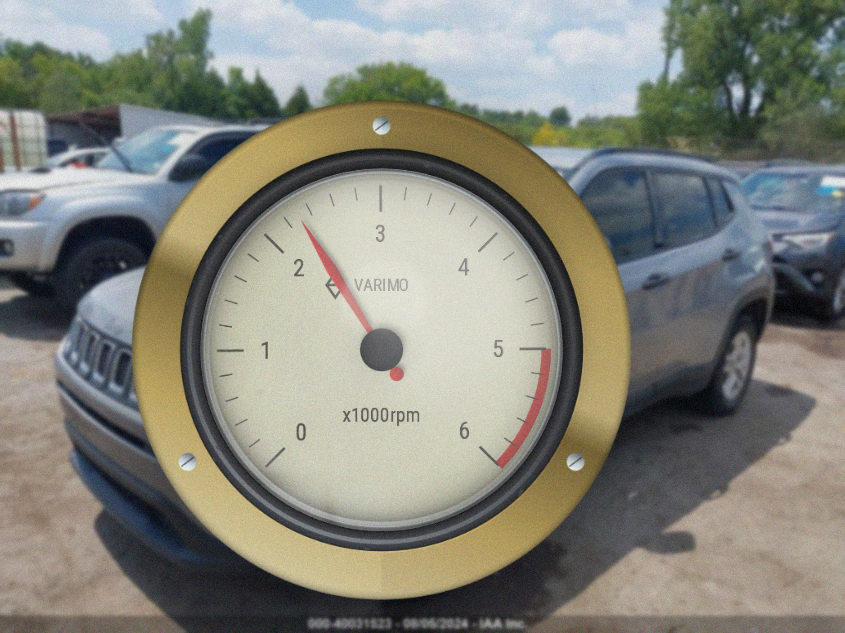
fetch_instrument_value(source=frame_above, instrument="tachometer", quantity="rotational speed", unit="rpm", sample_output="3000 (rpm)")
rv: 2300 (rpm)
